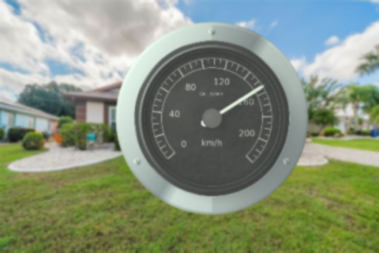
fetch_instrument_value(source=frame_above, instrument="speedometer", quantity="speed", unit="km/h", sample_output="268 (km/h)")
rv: 155 (km/h)
